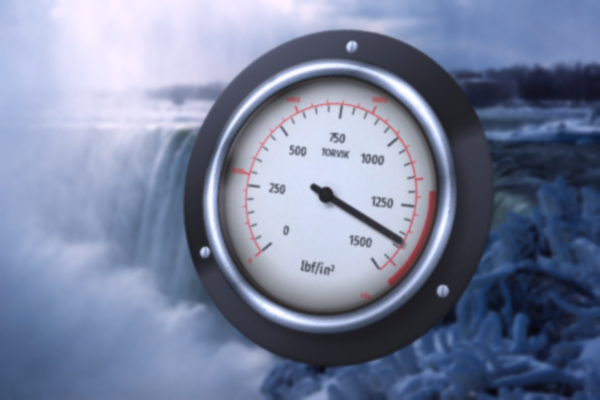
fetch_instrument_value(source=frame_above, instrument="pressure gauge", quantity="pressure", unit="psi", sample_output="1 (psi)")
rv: 1375 (psi)
